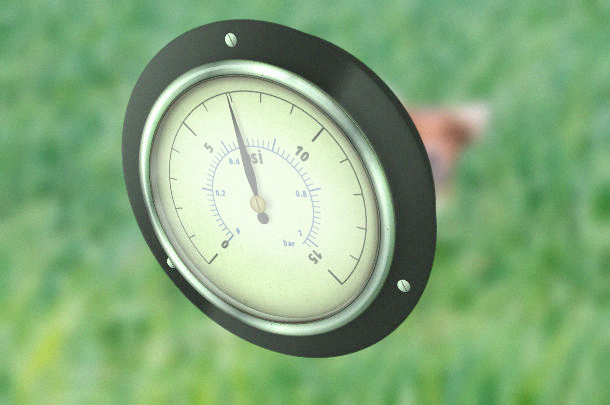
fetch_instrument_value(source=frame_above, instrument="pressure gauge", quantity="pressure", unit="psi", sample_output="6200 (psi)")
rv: 7 (psi)
